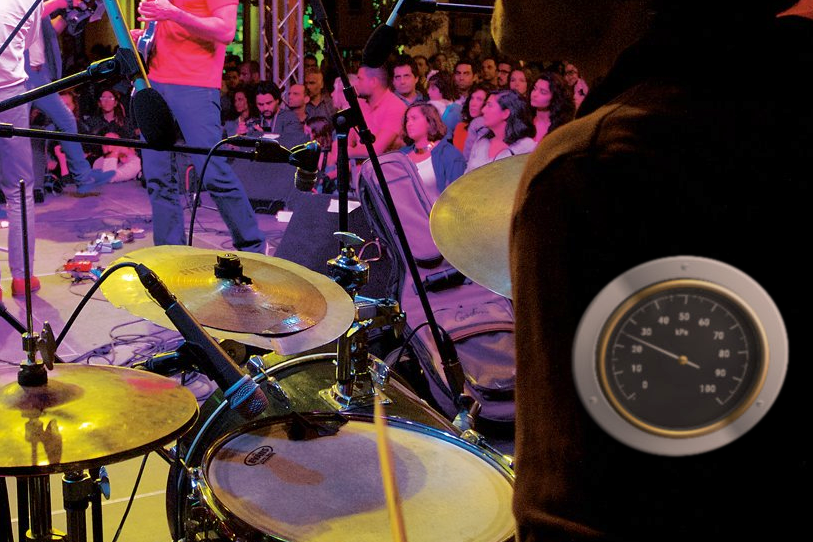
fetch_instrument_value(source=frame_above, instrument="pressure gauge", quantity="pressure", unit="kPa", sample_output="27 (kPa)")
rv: 25 (kPa)
